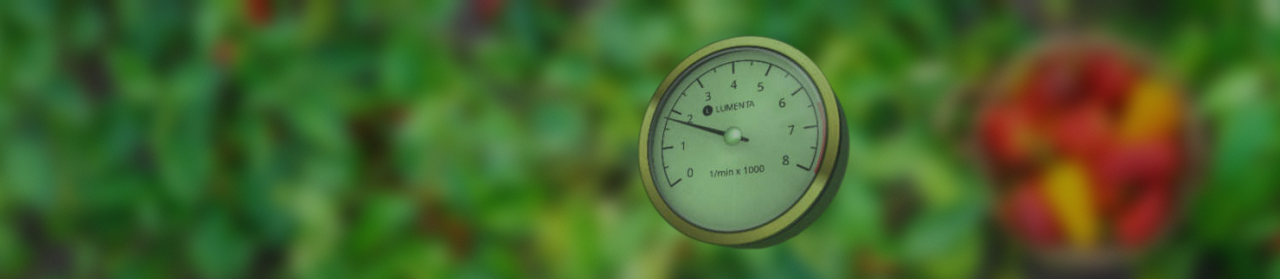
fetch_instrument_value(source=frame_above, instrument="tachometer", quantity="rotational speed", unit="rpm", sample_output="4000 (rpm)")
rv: 1750 (rpm)
